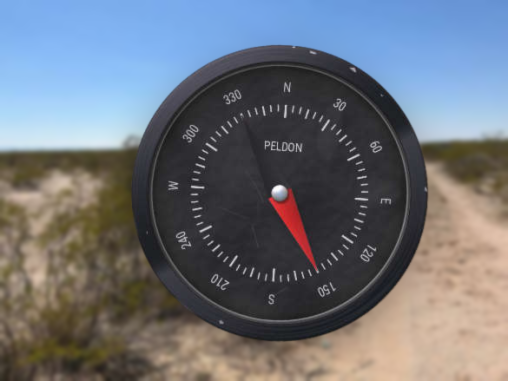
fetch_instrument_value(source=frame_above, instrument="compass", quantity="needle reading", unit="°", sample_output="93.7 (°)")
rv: 150 (°)
